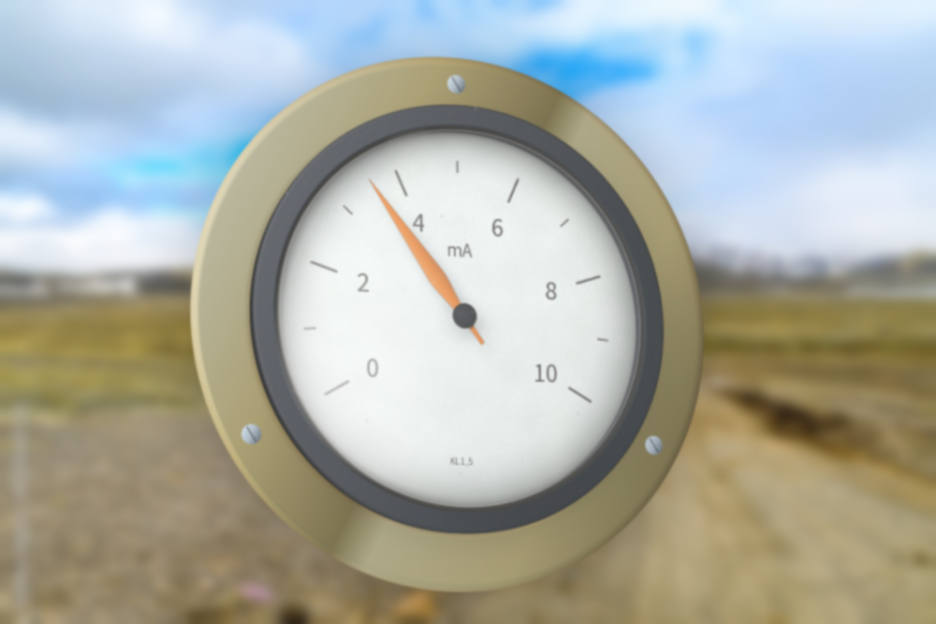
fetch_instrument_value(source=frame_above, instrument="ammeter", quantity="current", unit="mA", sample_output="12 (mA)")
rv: 3.5 (mA)
